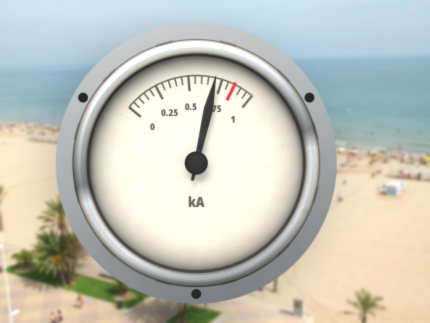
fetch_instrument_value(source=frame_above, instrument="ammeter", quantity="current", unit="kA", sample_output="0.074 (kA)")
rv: 0.7 (kA)
